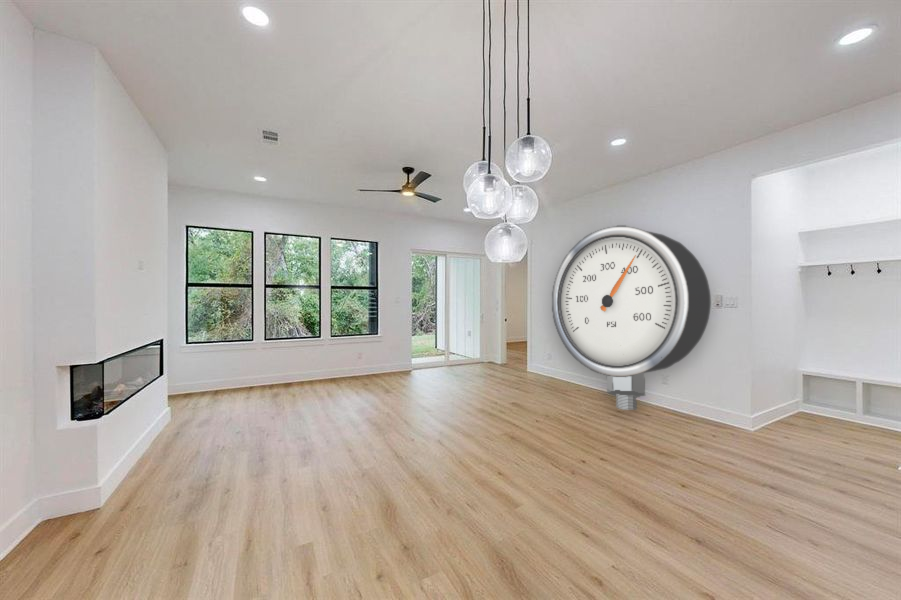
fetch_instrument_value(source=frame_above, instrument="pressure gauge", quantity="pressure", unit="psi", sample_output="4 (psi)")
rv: 400 (psi)
